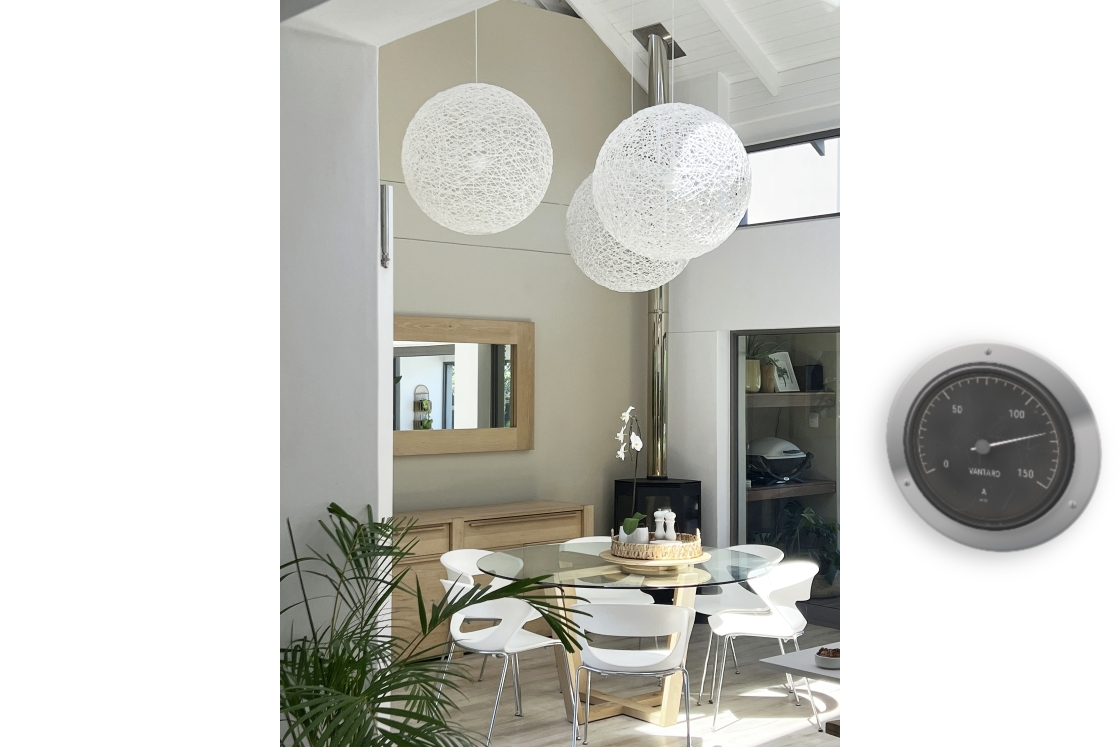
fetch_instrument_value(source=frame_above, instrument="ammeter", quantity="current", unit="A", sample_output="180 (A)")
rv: 120 (A)
